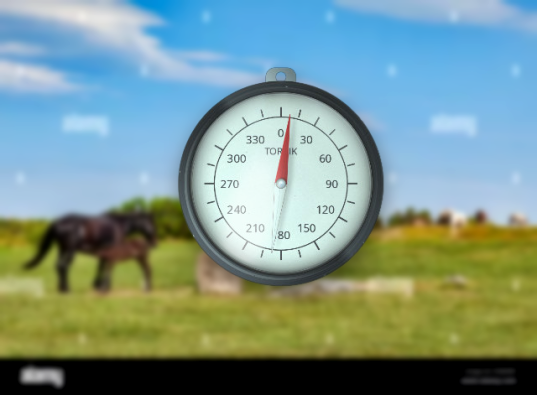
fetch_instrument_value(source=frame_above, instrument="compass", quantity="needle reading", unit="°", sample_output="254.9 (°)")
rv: 7.5 (°)
